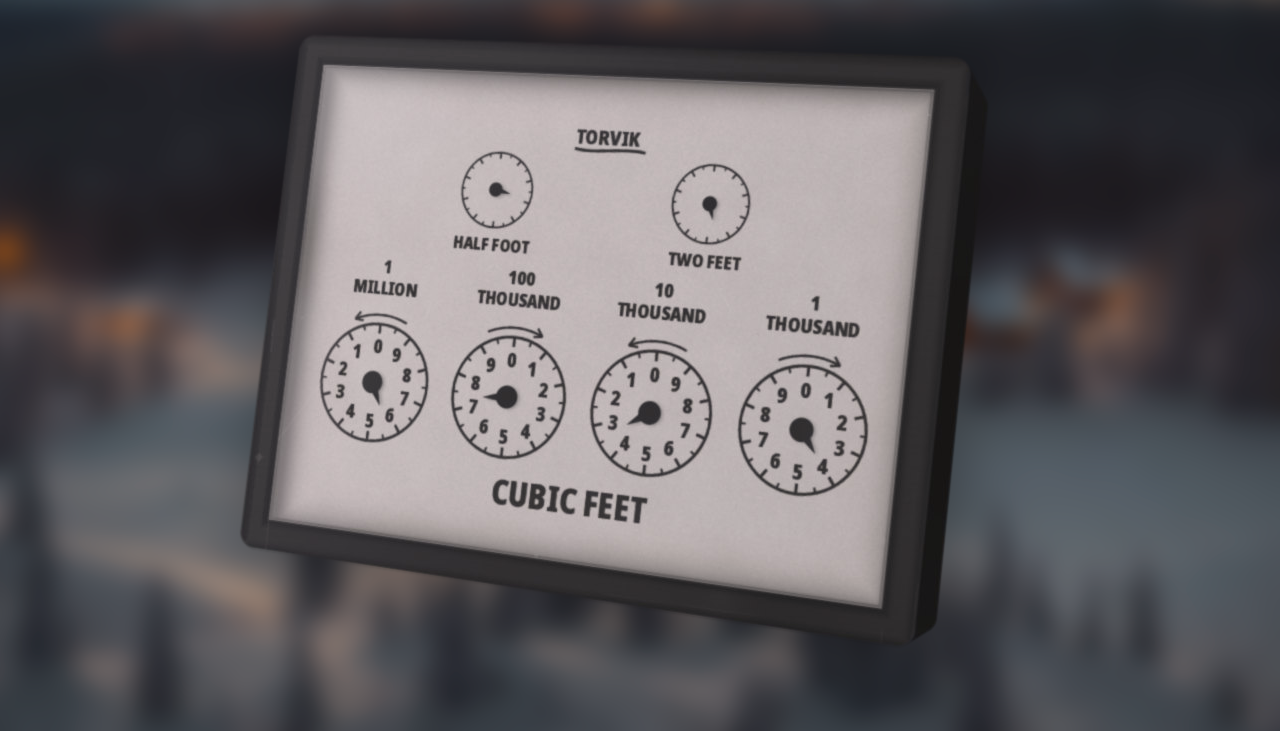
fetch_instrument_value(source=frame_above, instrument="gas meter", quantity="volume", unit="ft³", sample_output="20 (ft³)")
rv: 573400 (ft³)
